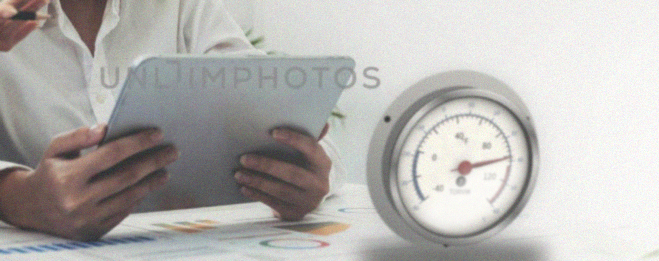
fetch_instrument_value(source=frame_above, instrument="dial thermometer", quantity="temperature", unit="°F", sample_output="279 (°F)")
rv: 100 (°F)
